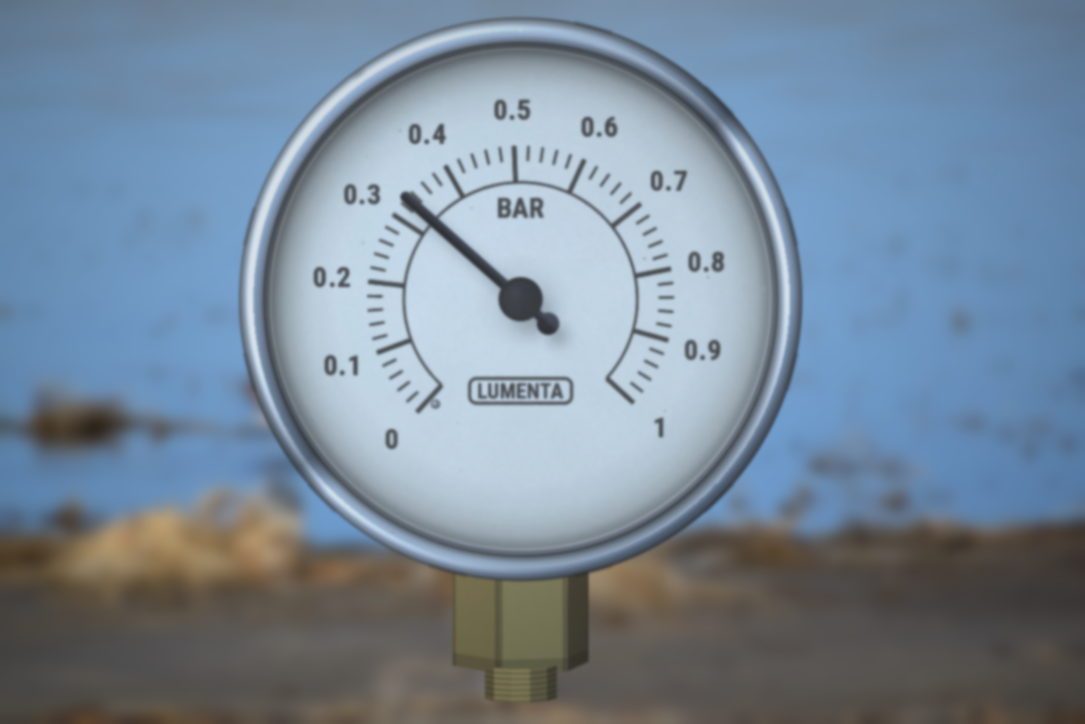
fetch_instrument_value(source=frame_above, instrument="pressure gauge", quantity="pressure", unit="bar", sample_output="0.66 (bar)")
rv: 0.33 (bar)
